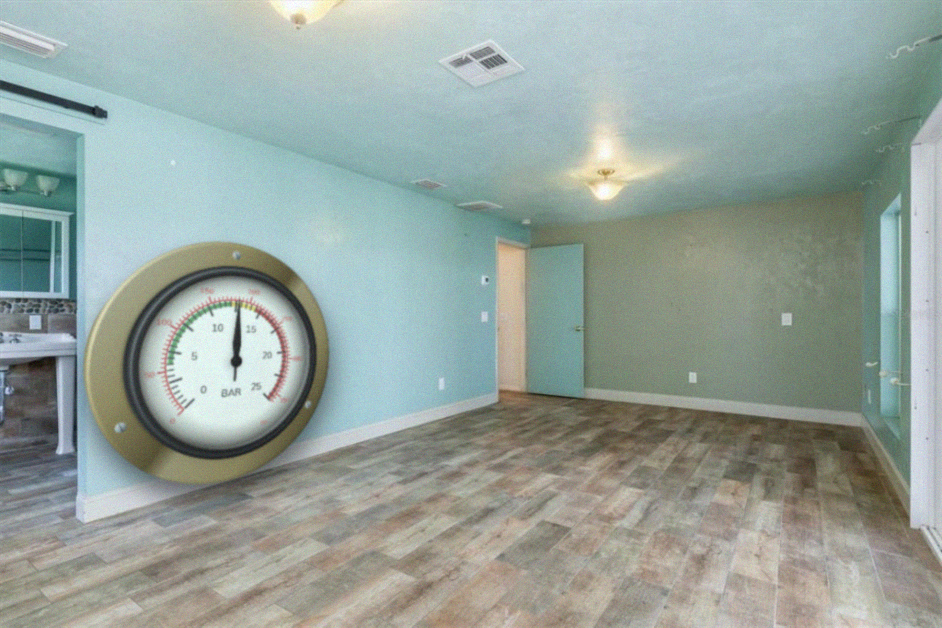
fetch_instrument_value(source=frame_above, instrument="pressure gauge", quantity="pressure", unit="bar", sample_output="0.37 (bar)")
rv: 12.5 (bar)
